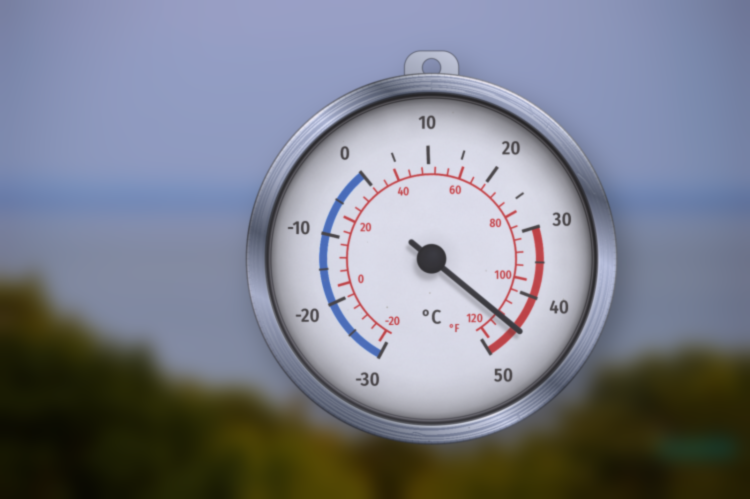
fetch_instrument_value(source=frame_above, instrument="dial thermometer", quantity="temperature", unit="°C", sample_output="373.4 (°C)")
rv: 45 (°C)
